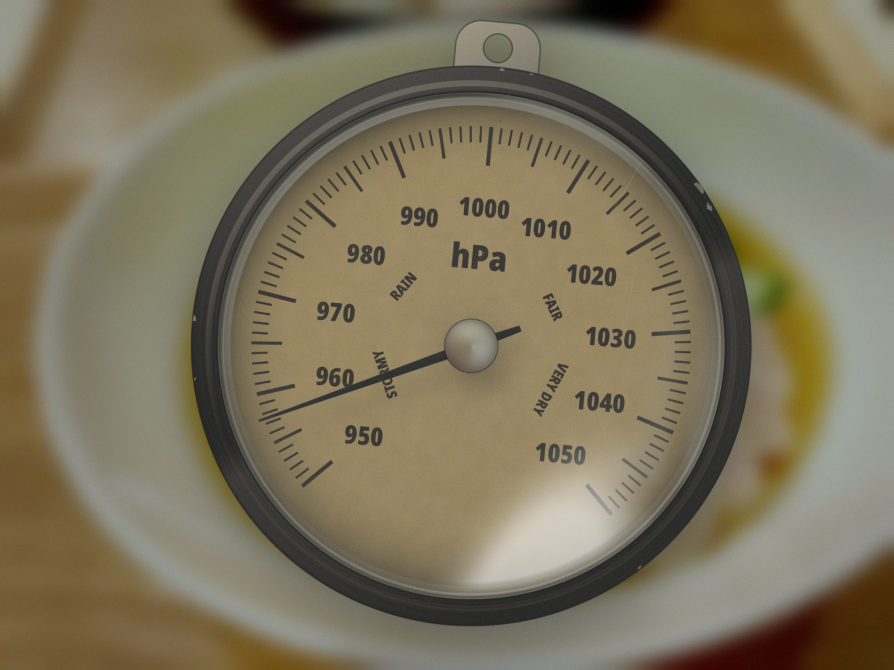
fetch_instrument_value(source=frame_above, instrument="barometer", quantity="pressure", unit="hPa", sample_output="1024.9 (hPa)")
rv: 957.5 (hPa)
